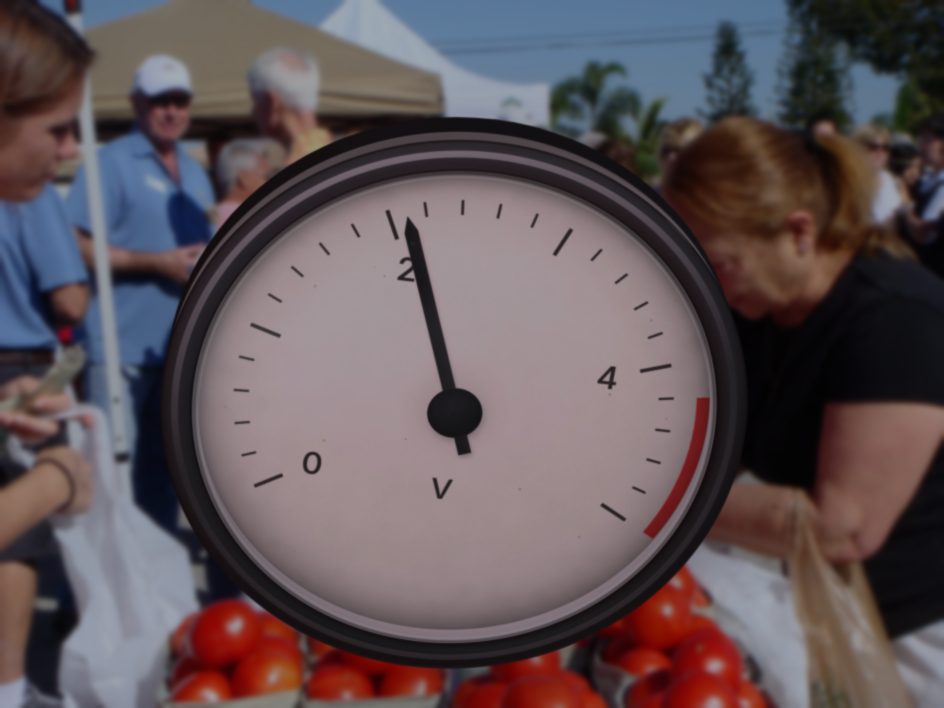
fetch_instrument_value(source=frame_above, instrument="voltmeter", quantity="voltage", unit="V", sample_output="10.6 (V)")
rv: 2.1 (V)
